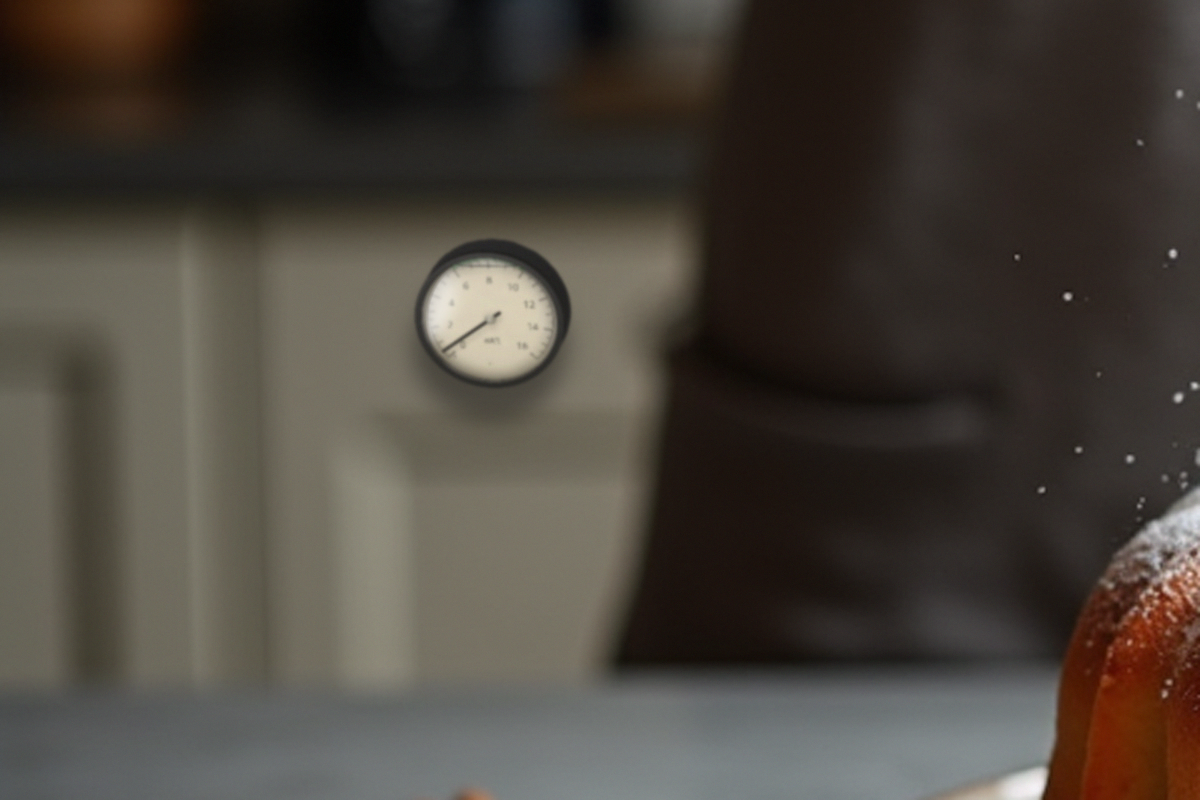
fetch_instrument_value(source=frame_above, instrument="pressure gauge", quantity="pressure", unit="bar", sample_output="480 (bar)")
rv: 0.5 (bar)
